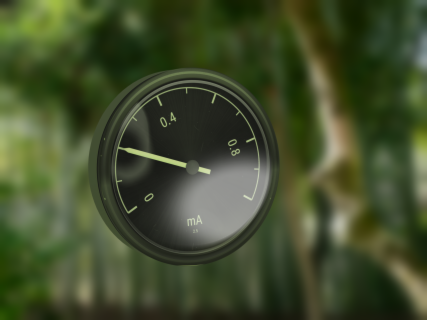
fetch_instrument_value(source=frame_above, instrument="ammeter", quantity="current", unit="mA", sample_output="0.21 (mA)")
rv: 0.2 (mA)
